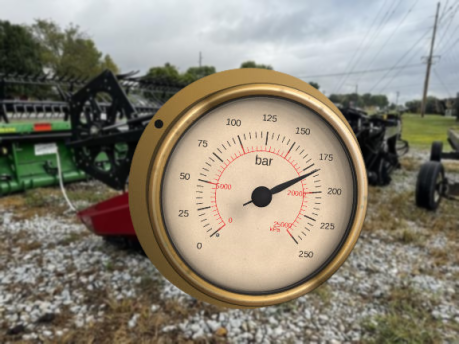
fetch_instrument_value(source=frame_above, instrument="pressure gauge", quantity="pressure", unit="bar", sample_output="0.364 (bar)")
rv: 180 (bar)
